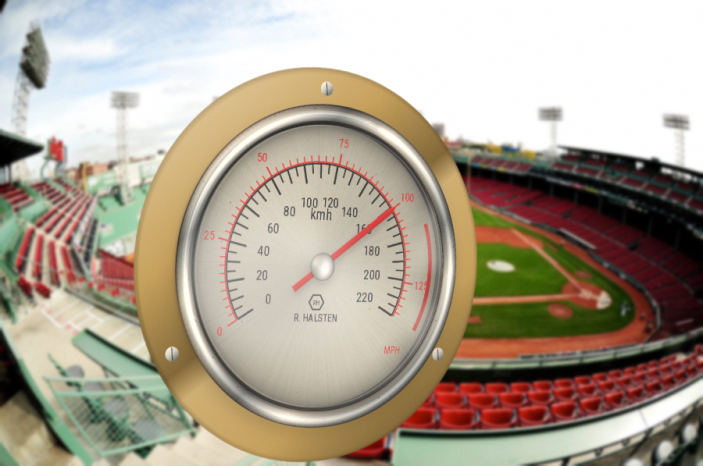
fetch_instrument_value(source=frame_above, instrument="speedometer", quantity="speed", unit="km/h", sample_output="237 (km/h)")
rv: 160 (km/h)
